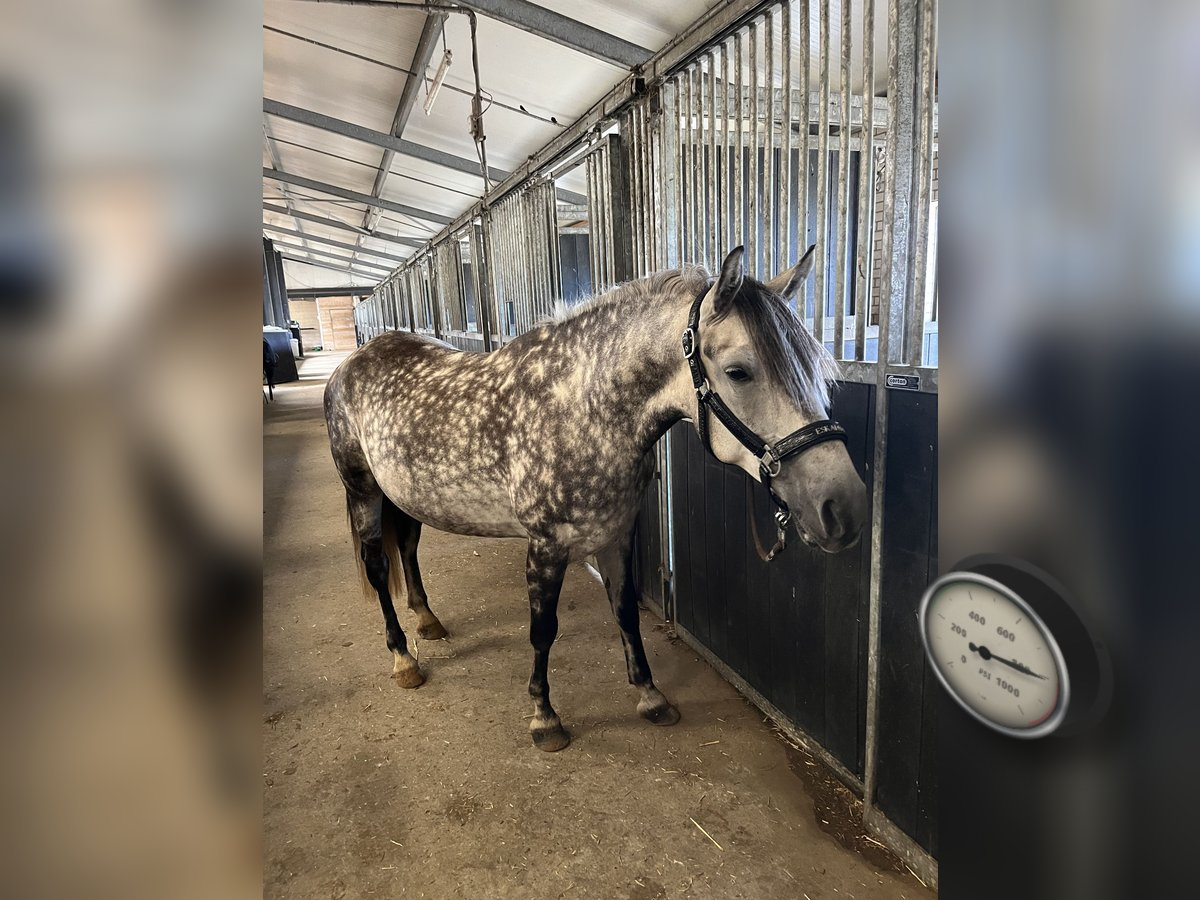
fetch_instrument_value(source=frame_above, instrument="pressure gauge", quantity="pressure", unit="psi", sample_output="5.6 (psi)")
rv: 800 (psi)
